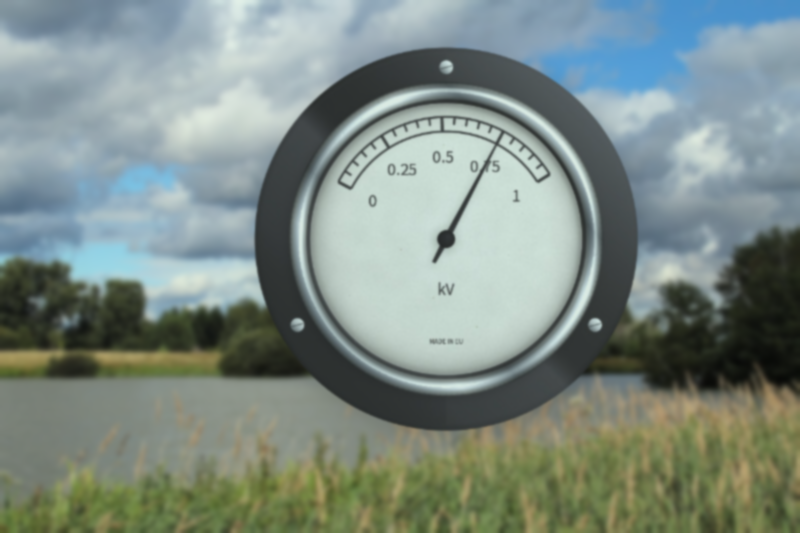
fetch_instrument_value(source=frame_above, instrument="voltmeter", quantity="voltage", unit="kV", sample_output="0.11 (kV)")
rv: 0.75 (kV)
